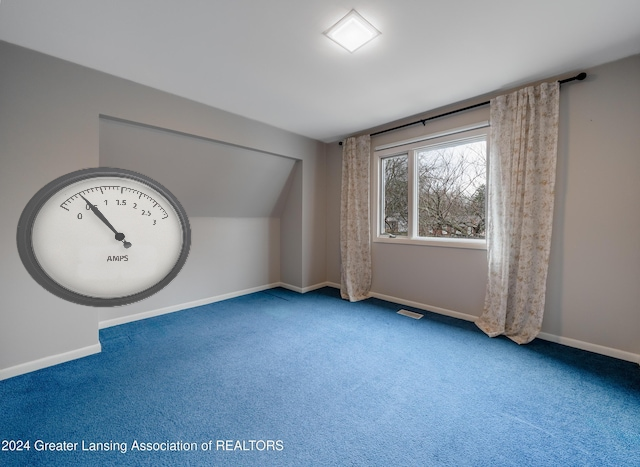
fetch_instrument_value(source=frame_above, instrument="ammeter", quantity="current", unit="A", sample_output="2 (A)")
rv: 0.5 (A)
